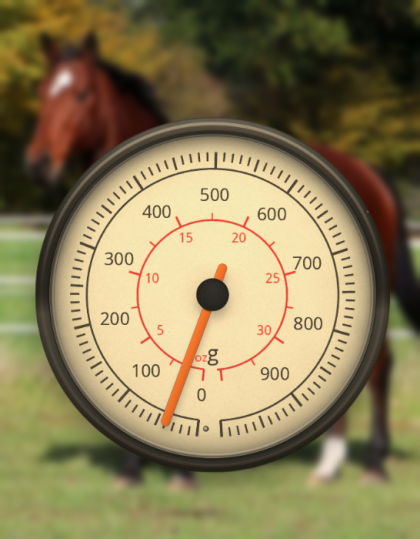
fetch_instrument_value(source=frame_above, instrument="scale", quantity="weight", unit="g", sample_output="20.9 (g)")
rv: 40 (g)
